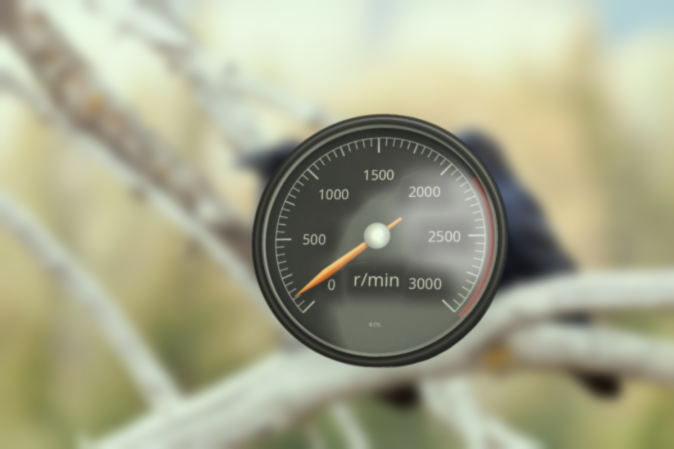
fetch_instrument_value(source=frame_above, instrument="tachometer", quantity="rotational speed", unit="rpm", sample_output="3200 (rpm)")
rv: 100 (rpm)
